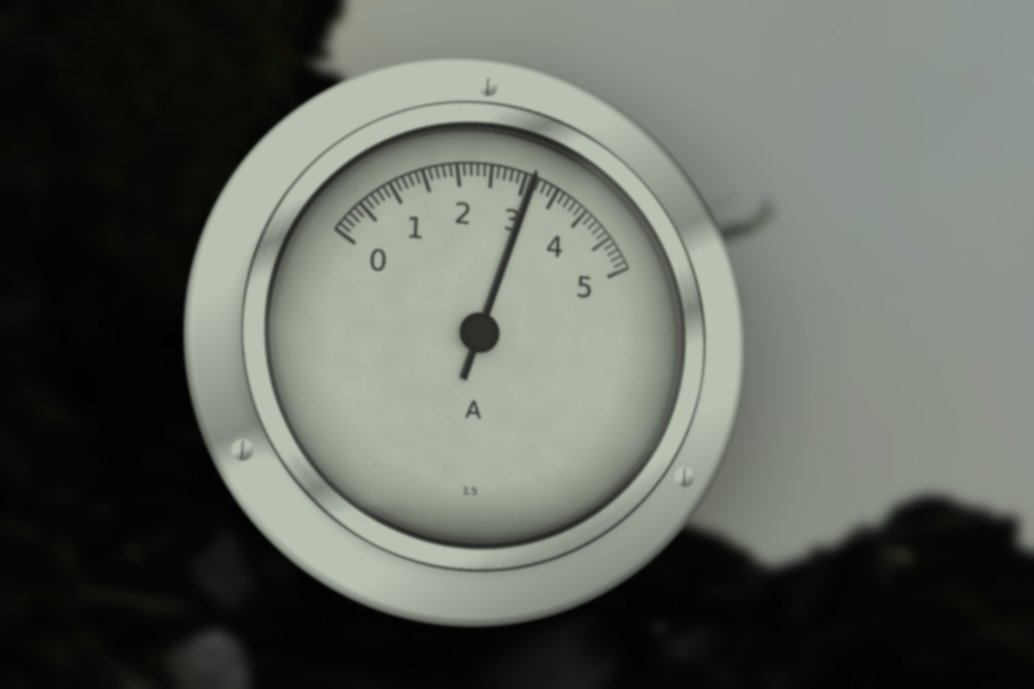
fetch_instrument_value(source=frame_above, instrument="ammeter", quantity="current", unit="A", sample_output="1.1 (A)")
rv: 3.1 (A)
